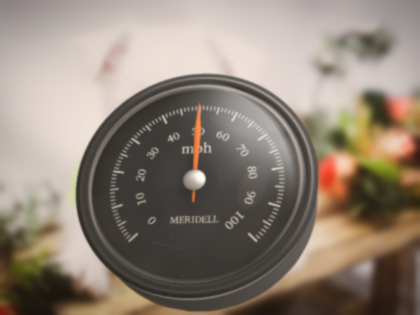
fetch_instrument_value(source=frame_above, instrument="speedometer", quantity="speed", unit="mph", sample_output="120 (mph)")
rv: 50 (mph)
